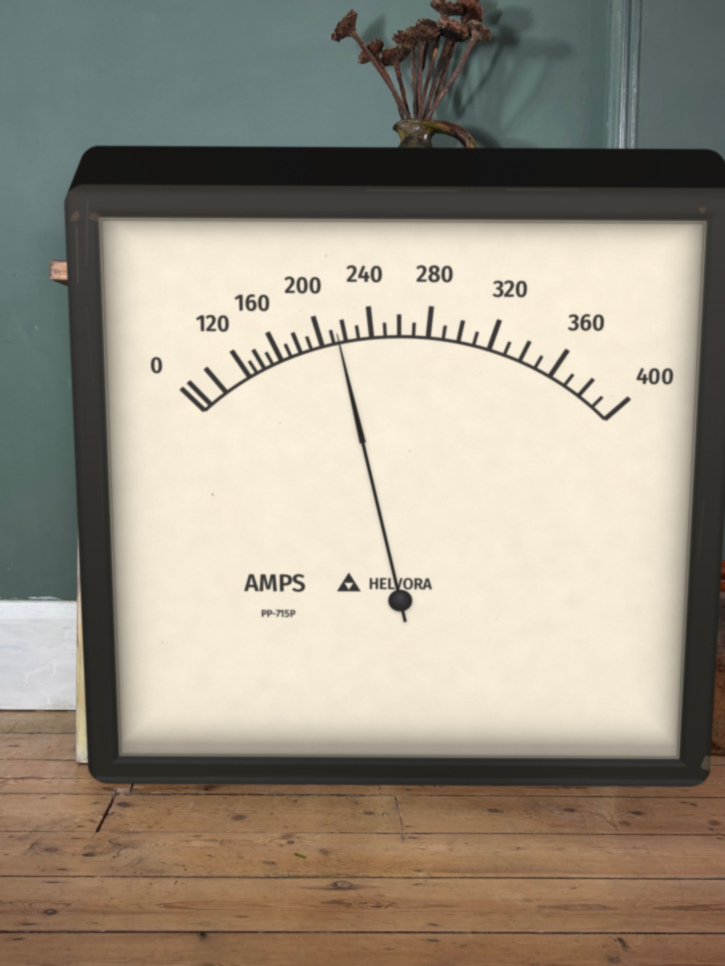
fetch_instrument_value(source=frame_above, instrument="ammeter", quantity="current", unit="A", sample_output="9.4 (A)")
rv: 215 (A)
